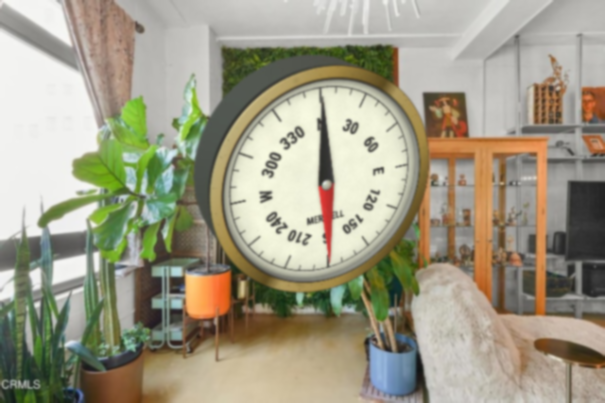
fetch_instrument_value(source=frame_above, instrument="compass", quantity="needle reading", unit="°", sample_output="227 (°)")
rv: 180 (°)
